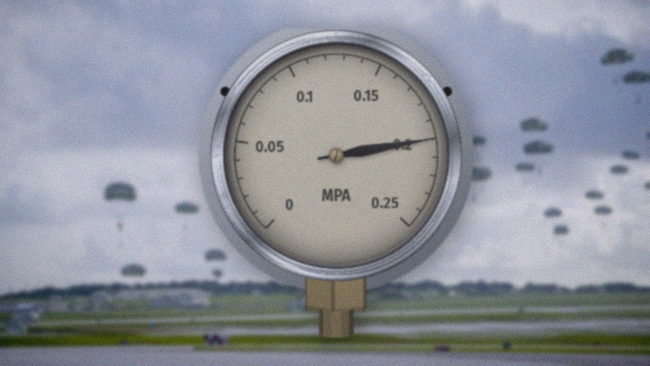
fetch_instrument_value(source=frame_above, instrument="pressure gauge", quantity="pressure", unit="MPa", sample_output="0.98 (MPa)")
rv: 0.2 (MPa)
